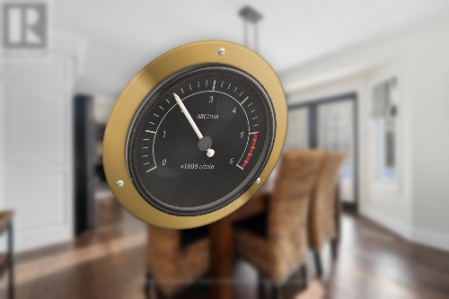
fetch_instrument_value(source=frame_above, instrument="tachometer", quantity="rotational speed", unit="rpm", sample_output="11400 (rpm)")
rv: 2000 (rpm)
